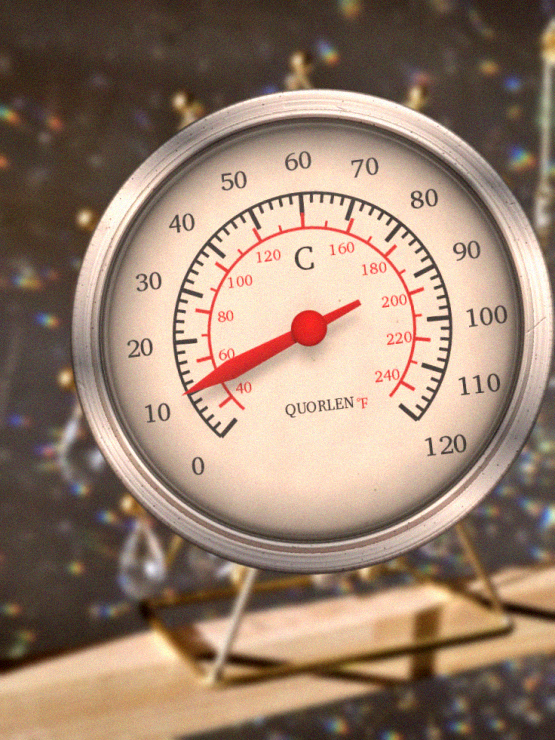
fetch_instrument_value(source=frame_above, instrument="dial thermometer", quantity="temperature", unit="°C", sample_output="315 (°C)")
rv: 10 (°C)
